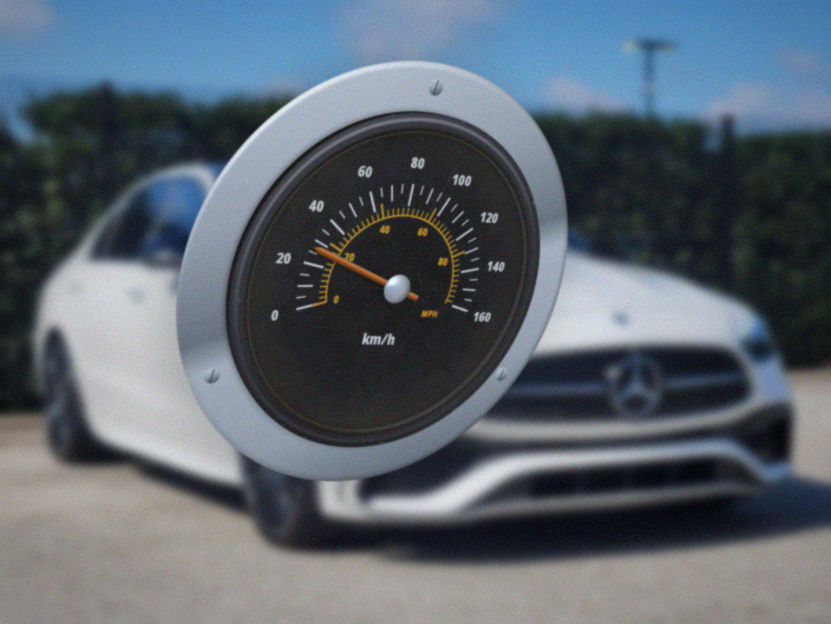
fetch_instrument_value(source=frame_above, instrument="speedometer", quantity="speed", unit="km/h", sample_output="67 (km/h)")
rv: 27.5 (km/h)
